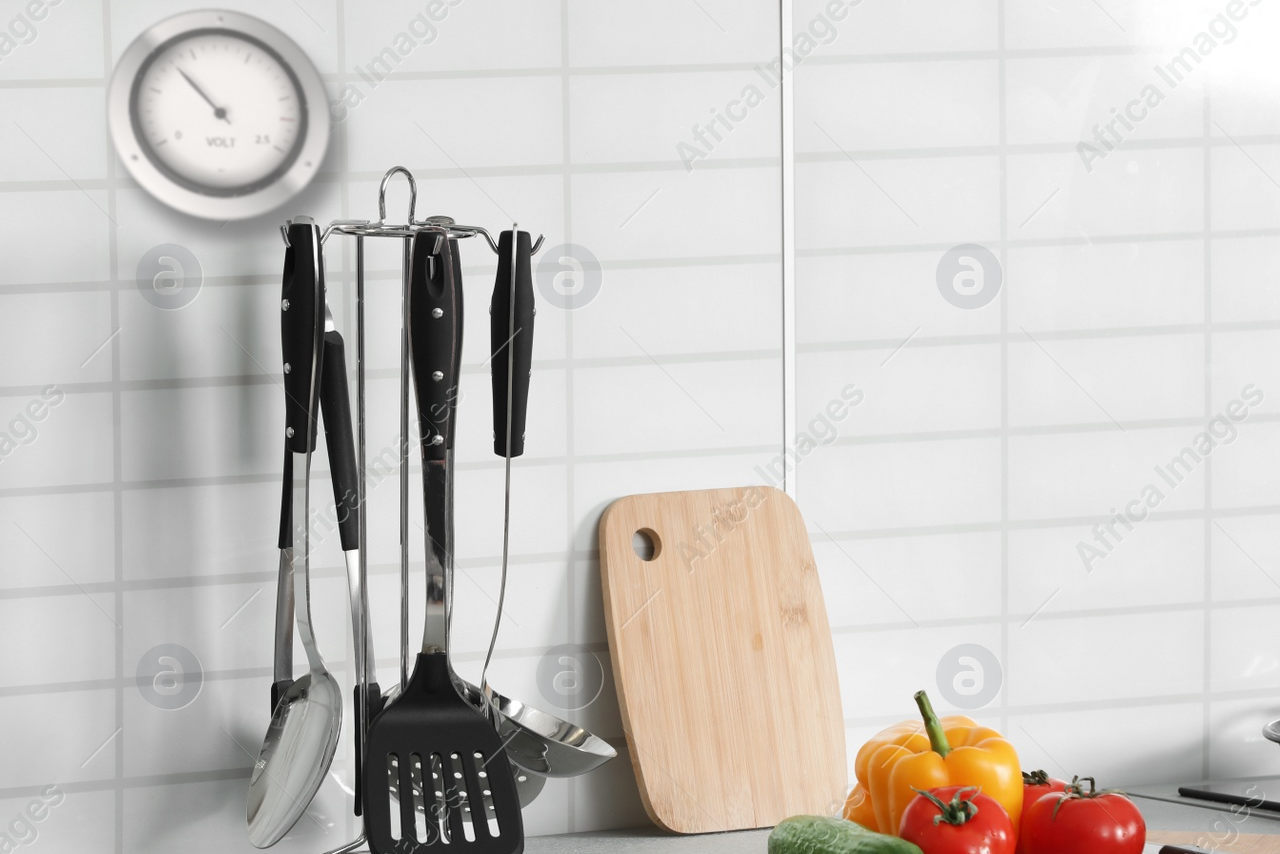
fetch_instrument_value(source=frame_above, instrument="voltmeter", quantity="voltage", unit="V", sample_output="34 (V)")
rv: 0.8 (V)
